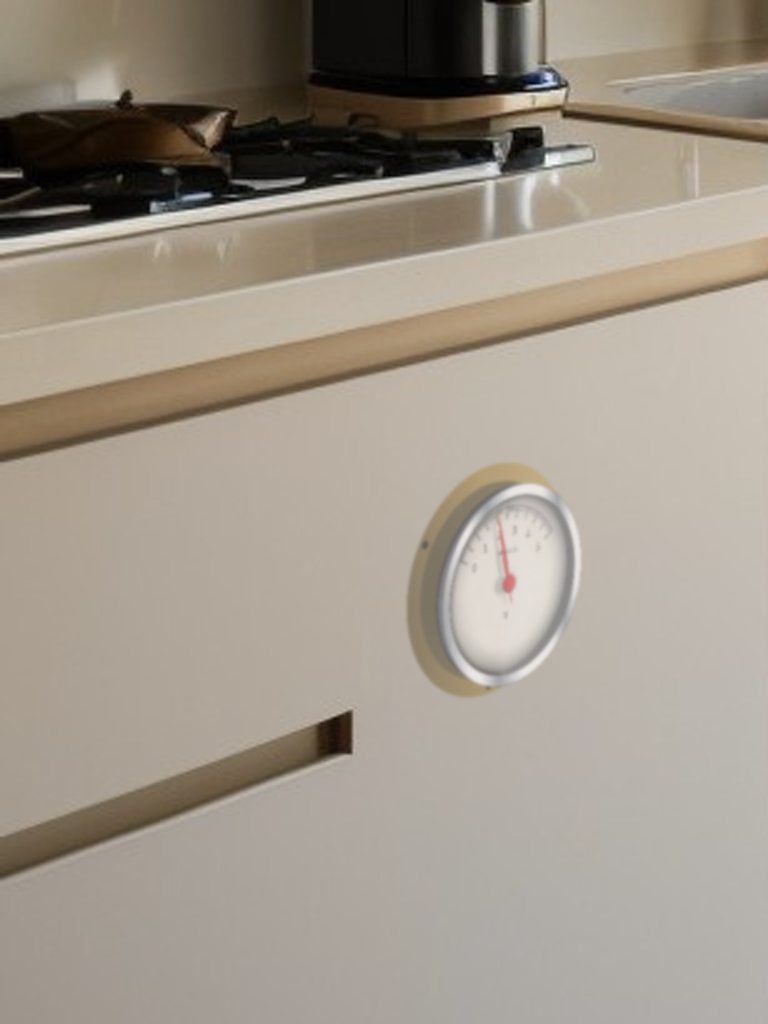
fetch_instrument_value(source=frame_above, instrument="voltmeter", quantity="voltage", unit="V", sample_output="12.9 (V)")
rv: 2 (V)
